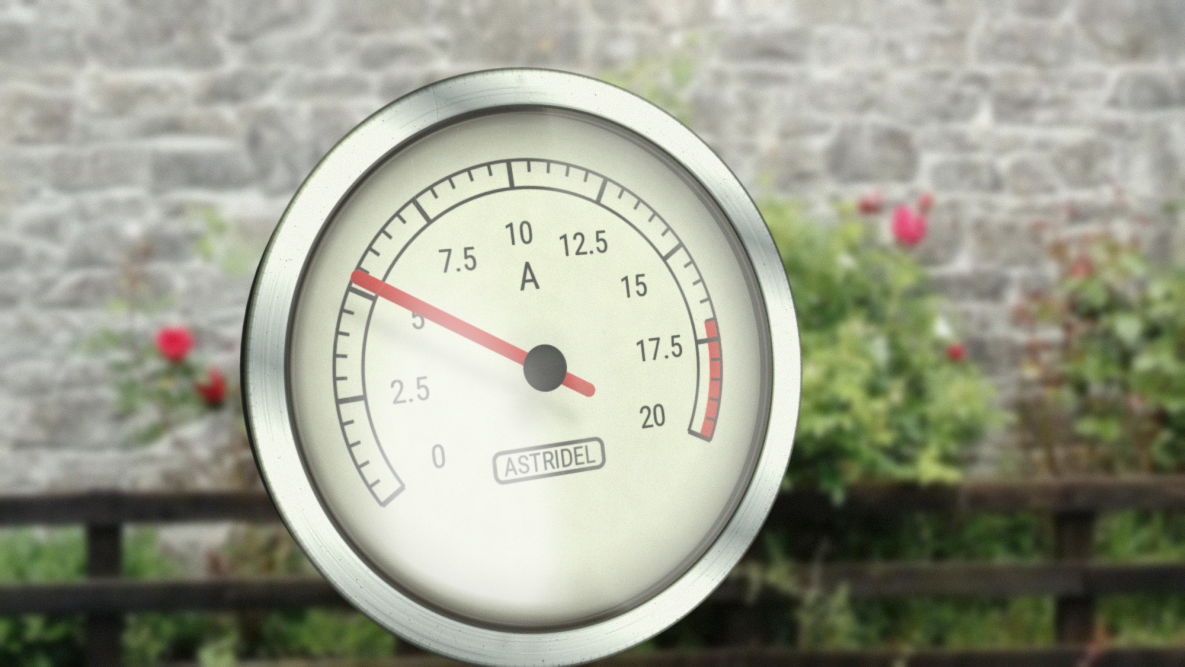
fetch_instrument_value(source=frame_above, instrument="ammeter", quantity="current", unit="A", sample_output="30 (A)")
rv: 5.25 (A)
